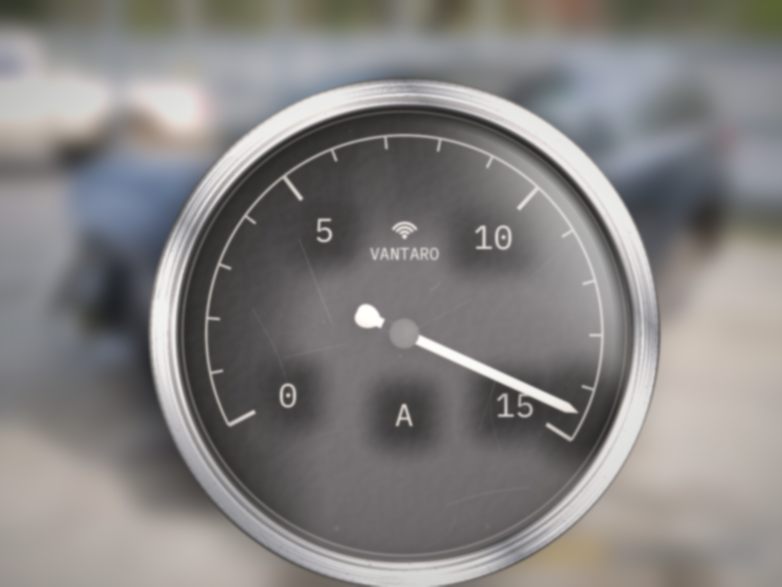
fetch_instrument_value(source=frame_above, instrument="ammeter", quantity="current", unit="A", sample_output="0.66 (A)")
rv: 14.5 (A)
